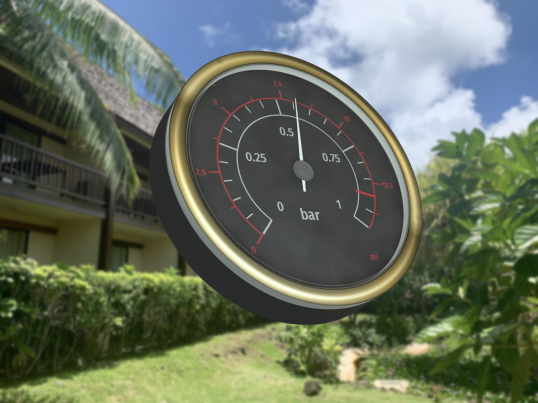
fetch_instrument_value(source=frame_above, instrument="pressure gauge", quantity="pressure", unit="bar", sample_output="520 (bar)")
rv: 0.55 (bar)
